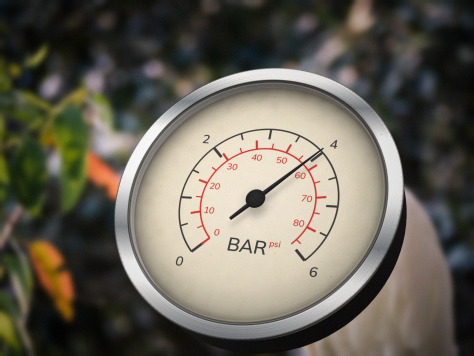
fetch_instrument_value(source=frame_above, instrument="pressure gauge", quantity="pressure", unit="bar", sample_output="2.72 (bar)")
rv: 4 (bar)
